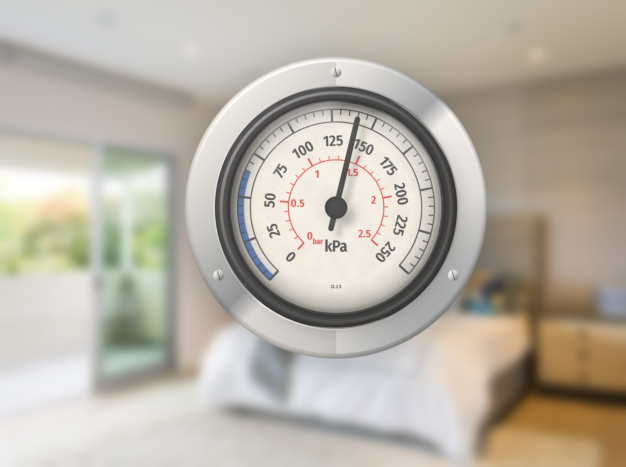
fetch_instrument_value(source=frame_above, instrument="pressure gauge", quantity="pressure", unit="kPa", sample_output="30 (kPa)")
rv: 140 (kPa)
